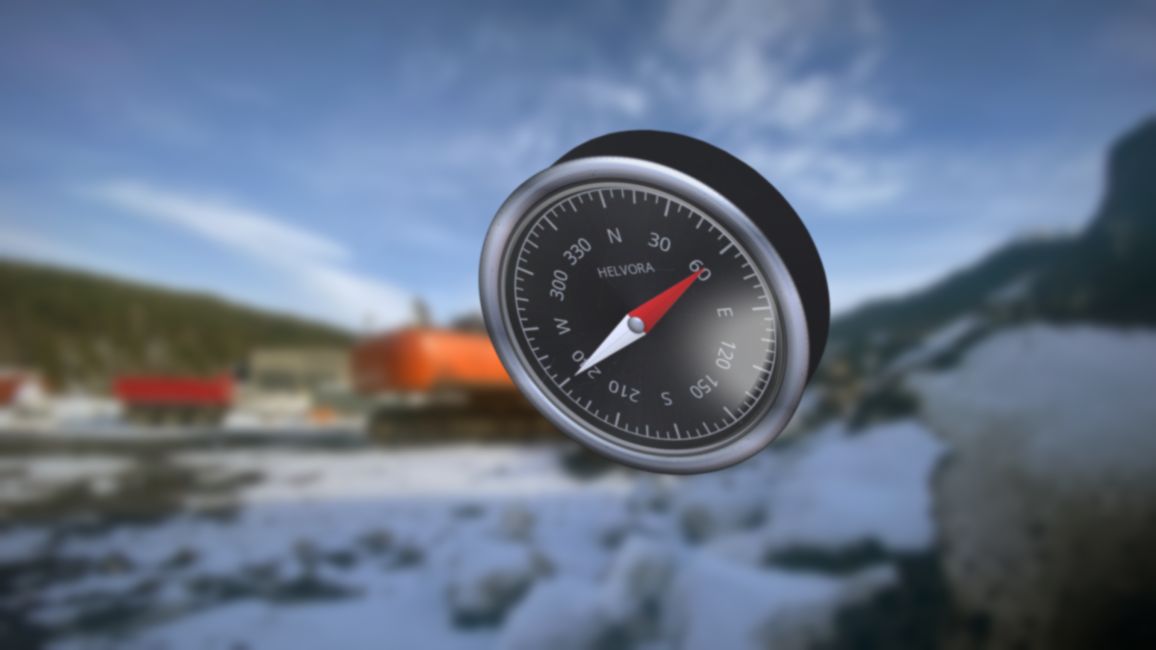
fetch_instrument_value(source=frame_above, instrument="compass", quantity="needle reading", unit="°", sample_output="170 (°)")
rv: 60 (°)
